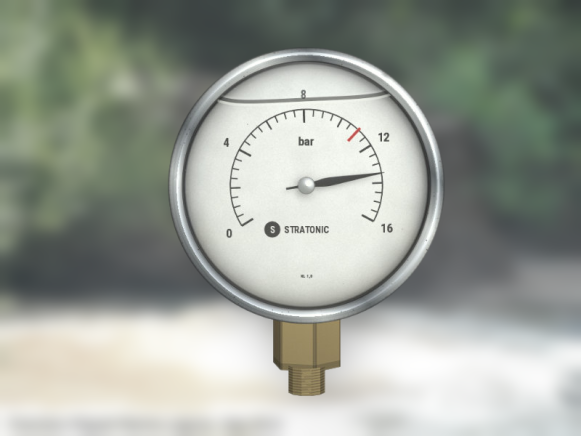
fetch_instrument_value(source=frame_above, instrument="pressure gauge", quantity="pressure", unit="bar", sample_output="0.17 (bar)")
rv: 13.5 (bar)
